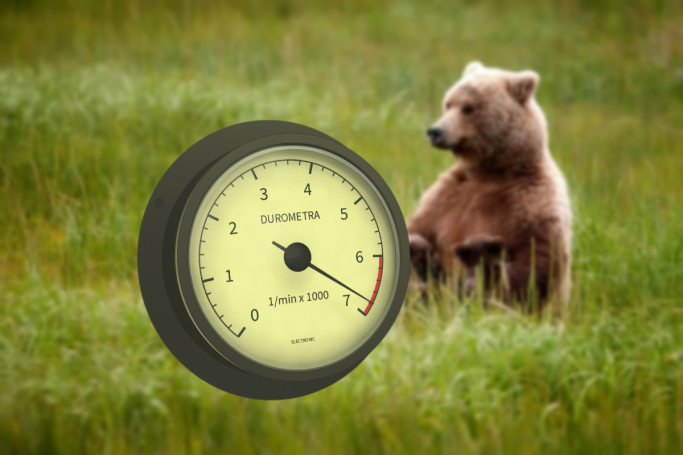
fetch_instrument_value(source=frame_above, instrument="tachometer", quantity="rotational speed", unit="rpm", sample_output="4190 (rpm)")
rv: 6800 (rpm)
